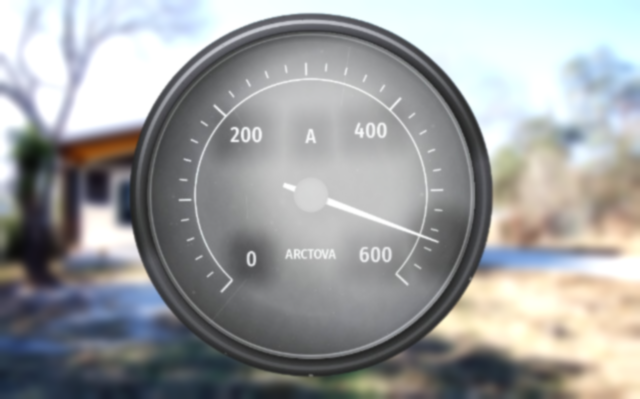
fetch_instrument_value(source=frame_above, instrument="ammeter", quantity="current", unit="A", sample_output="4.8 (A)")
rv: 550 (A)
